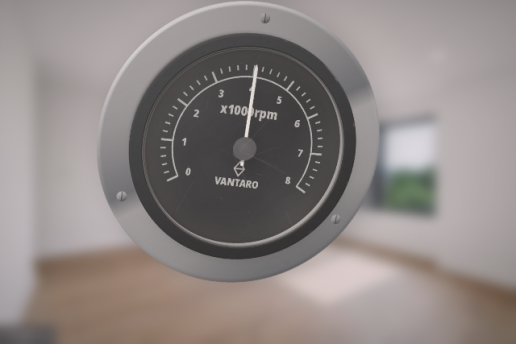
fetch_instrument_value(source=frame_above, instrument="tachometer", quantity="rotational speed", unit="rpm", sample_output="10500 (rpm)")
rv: 4000 (rpm)
